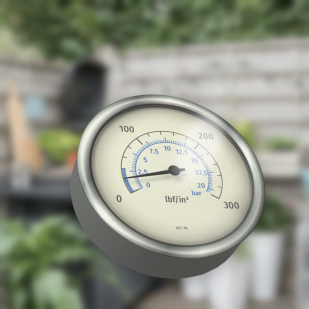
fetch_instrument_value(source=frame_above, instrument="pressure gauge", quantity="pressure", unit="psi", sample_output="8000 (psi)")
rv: 20 (psi)
